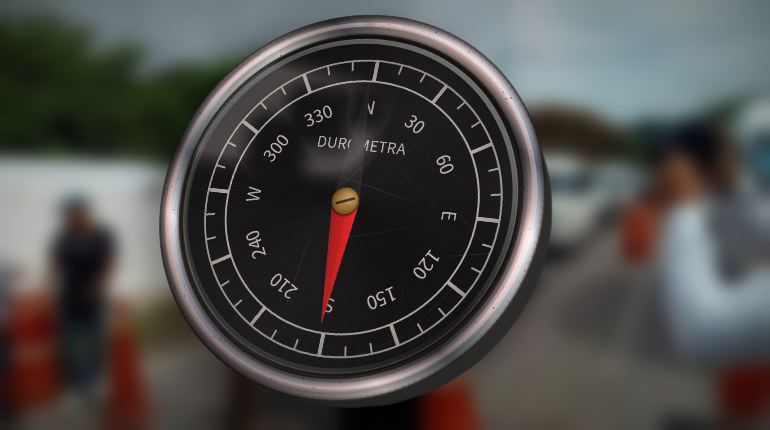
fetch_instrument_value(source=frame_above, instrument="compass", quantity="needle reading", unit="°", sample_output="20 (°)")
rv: 180 (°)
